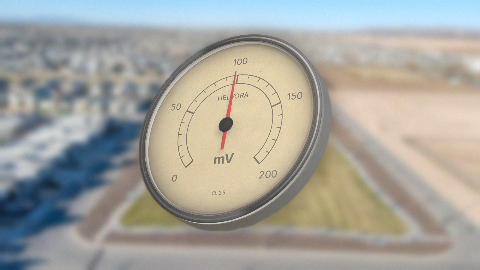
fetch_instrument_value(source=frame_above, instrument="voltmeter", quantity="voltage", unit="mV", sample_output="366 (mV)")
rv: 100 (mV)
